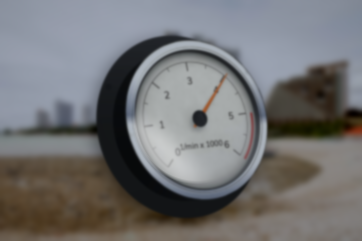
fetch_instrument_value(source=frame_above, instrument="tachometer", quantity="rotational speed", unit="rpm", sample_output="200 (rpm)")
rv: 4000 (rpm)
